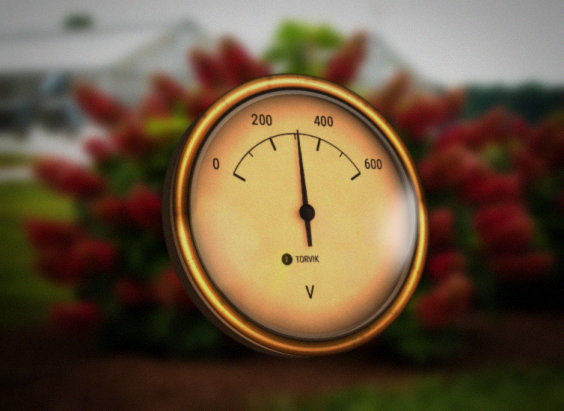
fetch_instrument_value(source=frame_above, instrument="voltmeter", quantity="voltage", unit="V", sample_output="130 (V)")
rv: 300 (V)
